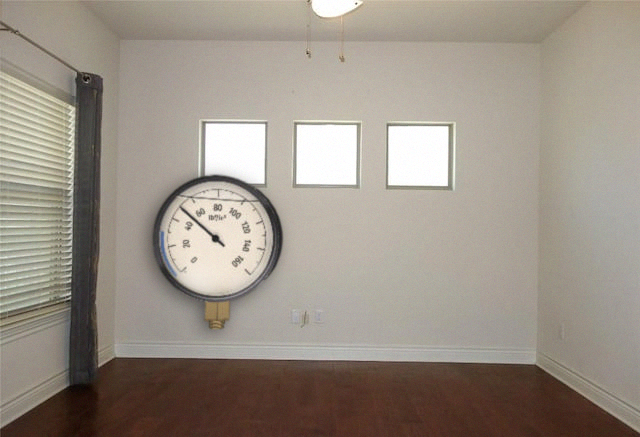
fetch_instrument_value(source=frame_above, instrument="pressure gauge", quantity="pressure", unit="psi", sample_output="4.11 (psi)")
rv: 50 (psi)
